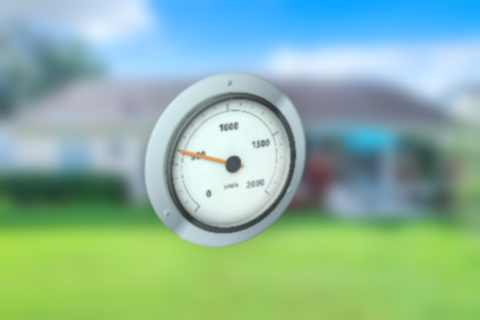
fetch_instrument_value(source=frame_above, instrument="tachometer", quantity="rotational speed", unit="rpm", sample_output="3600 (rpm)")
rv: 500 (rpm)
